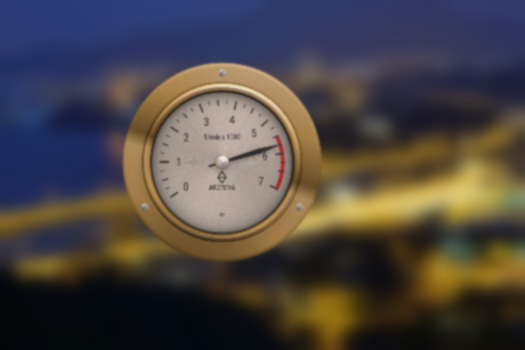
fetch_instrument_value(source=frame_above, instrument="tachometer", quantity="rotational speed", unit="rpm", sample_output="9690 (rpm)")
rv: 5750 (rpm)
